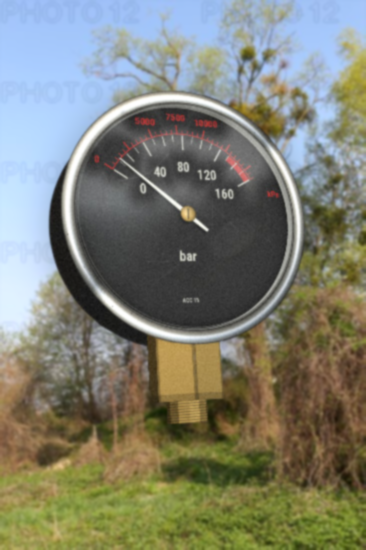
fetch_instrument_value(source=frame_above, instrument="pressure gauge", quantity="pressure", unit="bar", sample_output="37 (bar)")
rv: 10 (bar)
